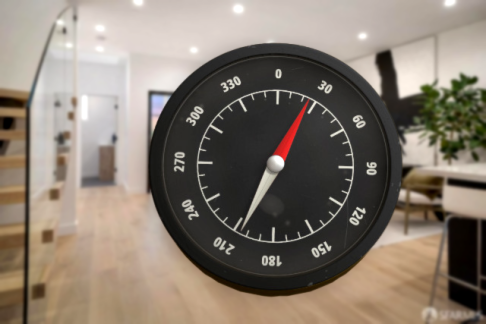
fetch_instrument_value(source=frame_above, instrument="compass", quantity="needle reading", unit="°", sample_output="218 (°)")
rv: 25 (°)
